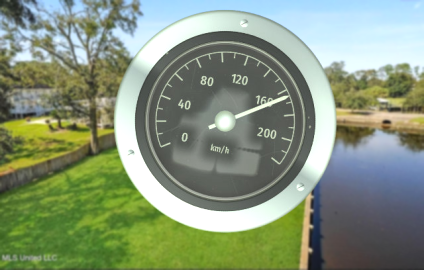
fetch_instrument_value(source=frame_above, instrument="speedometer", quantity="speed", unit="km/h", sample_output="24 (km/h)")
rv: 165 (km/h)
